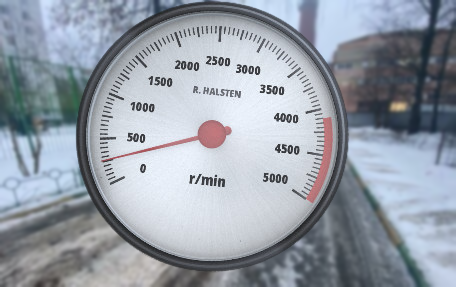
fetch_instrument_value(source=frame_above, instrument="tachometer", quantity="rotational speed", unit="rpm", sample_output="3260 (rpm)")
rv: 250 (rpm)
